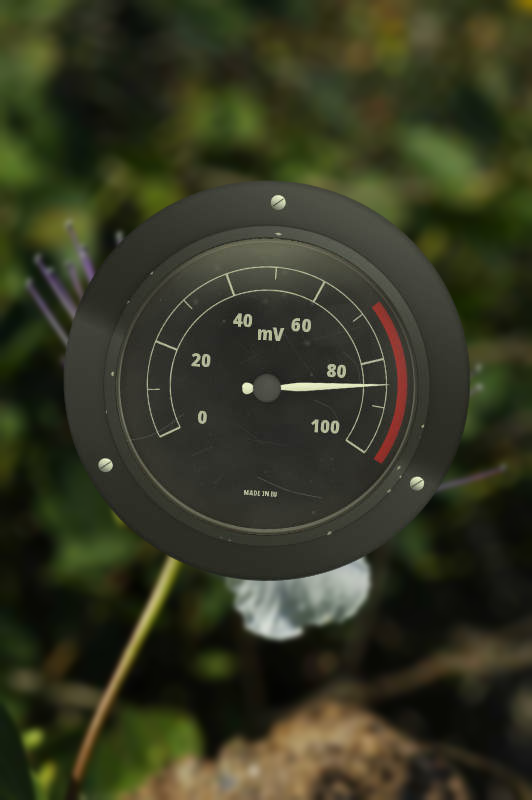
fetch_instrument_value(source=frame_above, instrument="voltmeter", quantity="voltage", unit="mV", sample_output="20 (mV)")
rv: 85 (mV)
